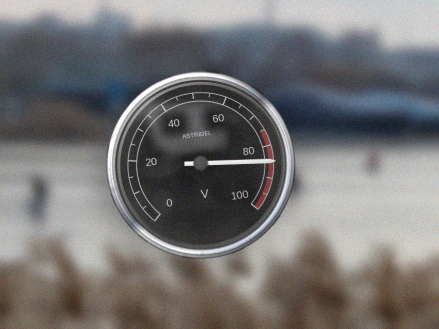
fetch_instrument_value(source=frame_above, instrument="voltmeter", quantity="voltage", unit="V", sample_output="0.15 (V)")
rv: 85 (V)
